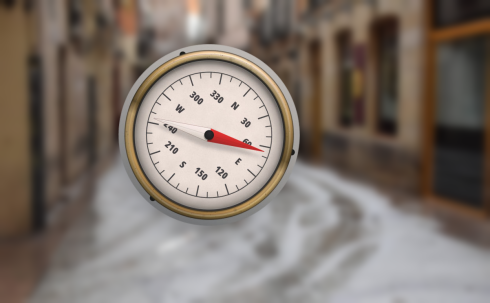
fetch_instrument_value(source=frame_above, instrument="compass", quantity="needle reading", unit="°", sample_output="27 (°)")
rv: 65 (°)
